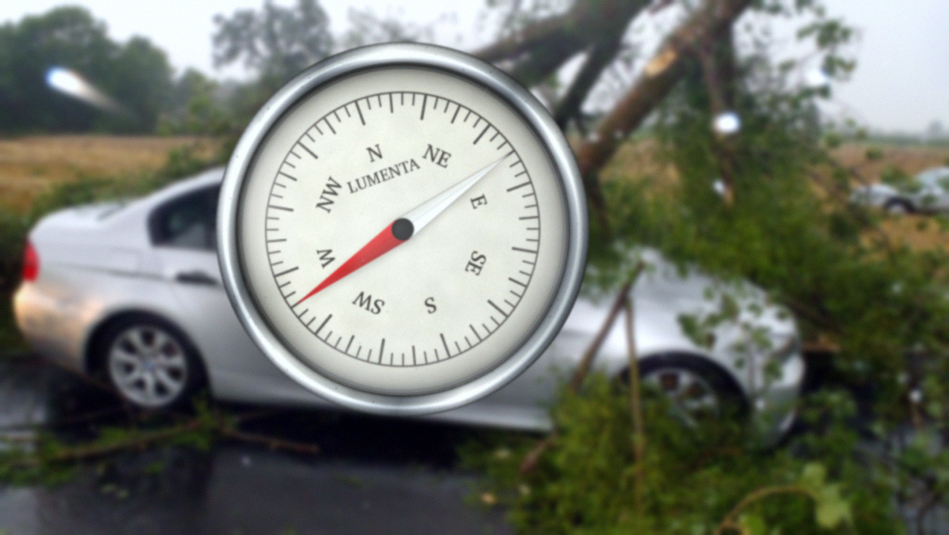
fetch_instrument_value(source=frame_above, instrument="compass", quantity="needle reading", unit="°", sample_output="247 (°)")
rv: 255 (°)
